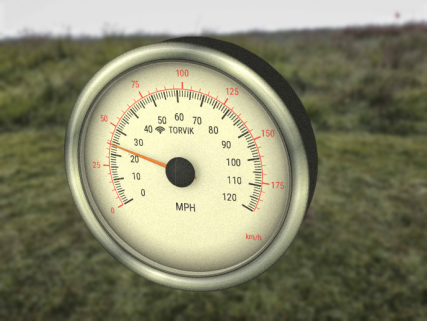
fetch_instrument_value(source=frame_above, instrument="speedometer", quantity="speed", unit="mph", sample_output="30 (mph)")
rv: 25 (mph)
